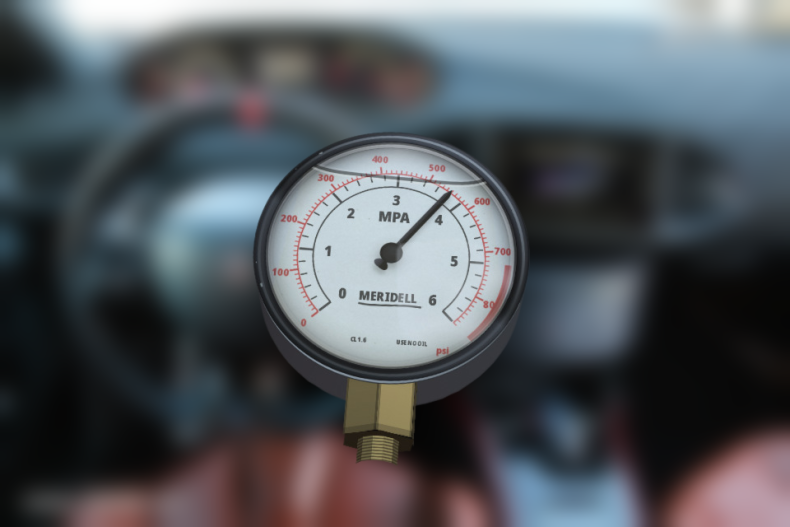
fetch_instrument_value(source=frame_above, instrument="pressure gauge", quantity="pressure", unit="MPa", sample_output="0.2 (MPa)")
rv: 3.8 (MPa)
